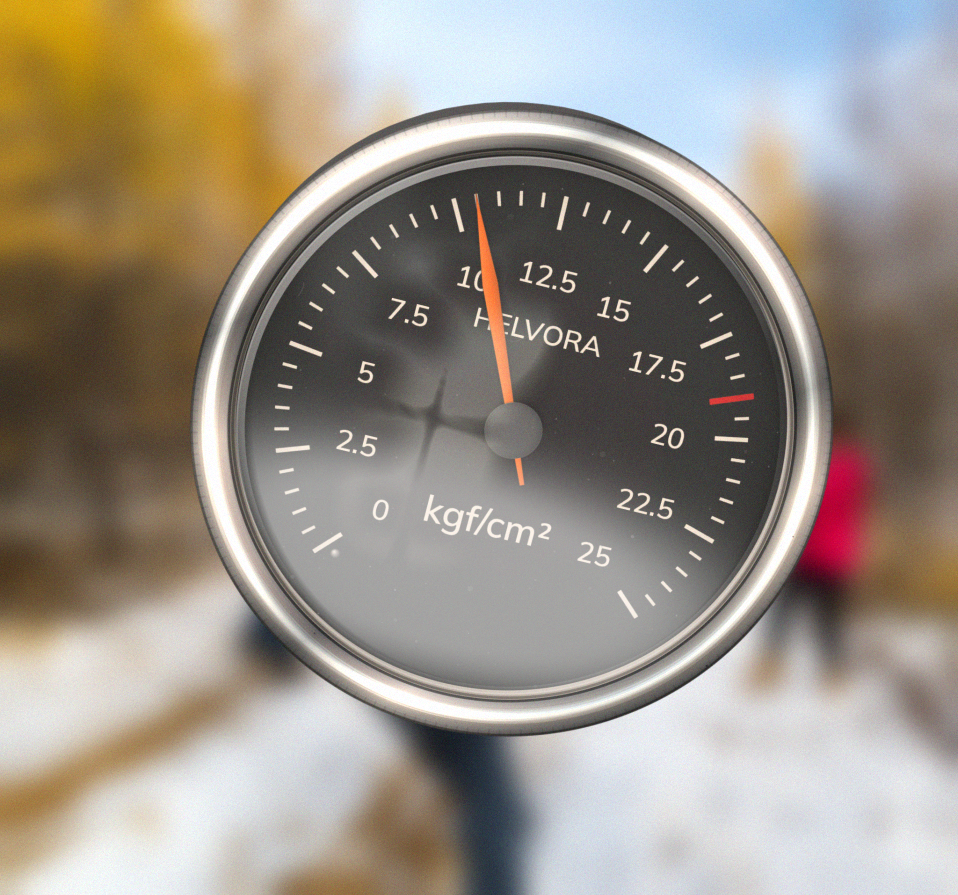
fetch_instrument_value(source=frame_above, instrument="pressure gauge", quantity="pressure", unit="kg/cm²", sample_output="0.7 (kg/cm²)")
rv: 10.5 (kg/cm²)
